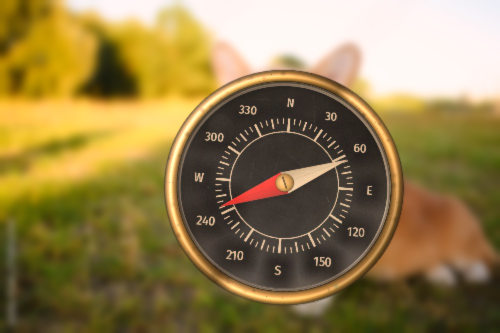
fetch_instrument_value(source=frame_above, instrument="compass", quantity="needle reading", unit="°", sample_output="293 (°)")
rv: 245 (°)
